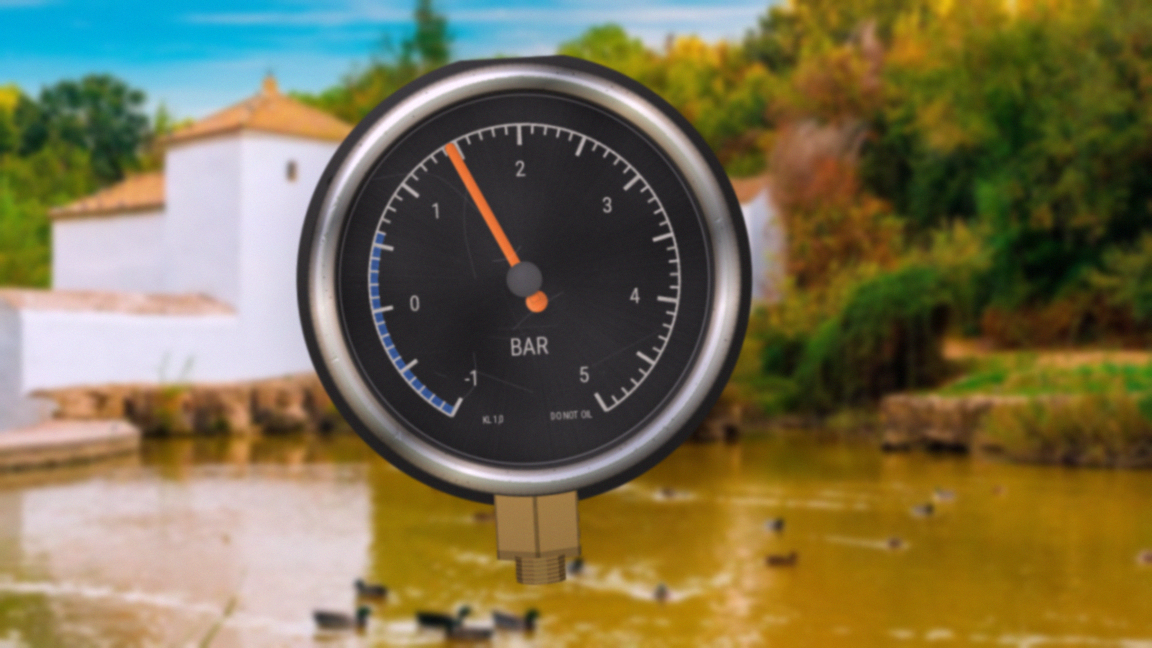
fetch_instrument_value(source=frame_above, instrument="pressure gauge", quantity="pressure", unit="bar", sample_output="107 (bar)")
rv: 1.45 (bar)
